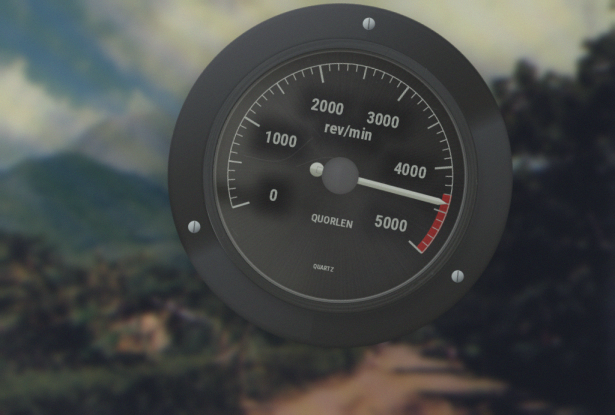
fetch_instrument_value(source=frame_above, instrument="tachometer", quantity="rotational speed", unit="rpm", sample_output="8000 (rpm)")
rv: 4400 (rpm)
